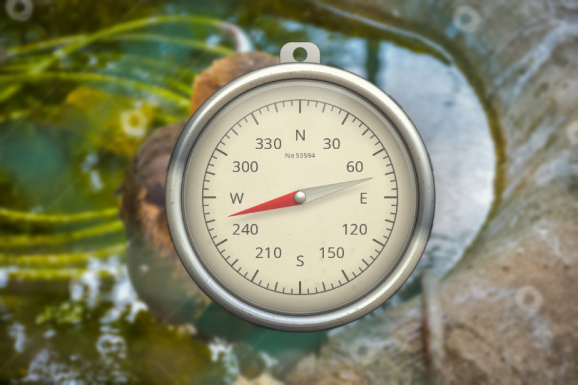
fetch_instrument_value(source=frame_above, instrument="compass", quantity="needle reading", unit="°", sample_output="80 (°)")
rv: 255 (°)
